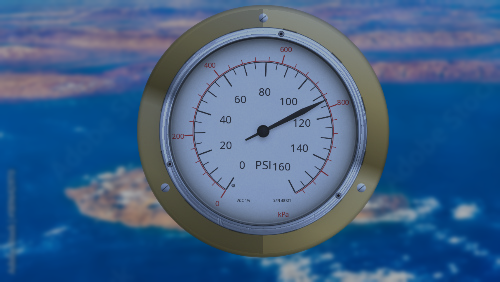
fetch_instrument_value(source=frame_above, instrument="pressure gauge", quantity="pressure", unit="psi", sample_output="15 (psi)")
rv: 112.5 (psi)
